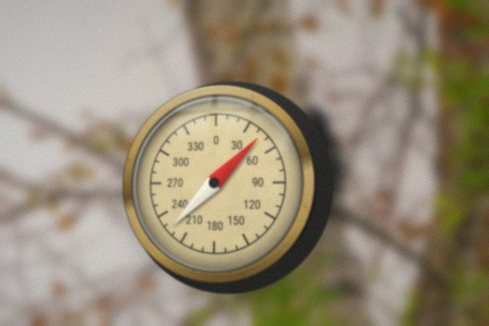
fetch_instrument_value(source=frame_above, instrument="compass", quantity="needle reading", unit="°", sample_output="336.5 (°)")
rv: 45 (°)
